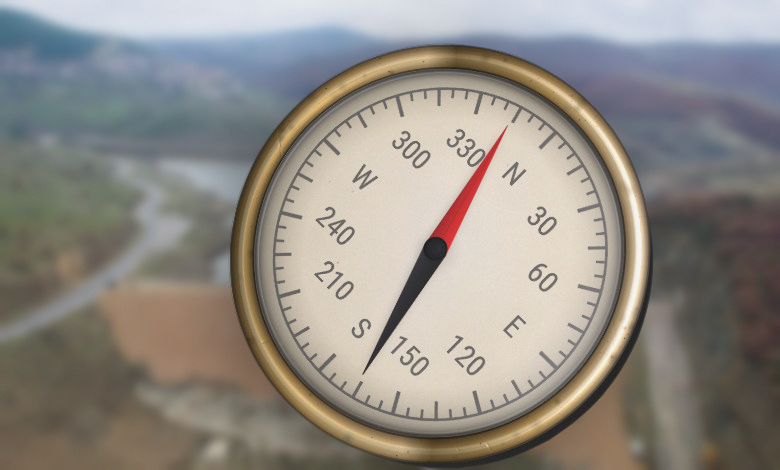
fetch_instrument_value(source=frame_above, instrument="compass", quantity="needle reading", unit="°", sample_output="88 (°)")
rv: 345 (°)
